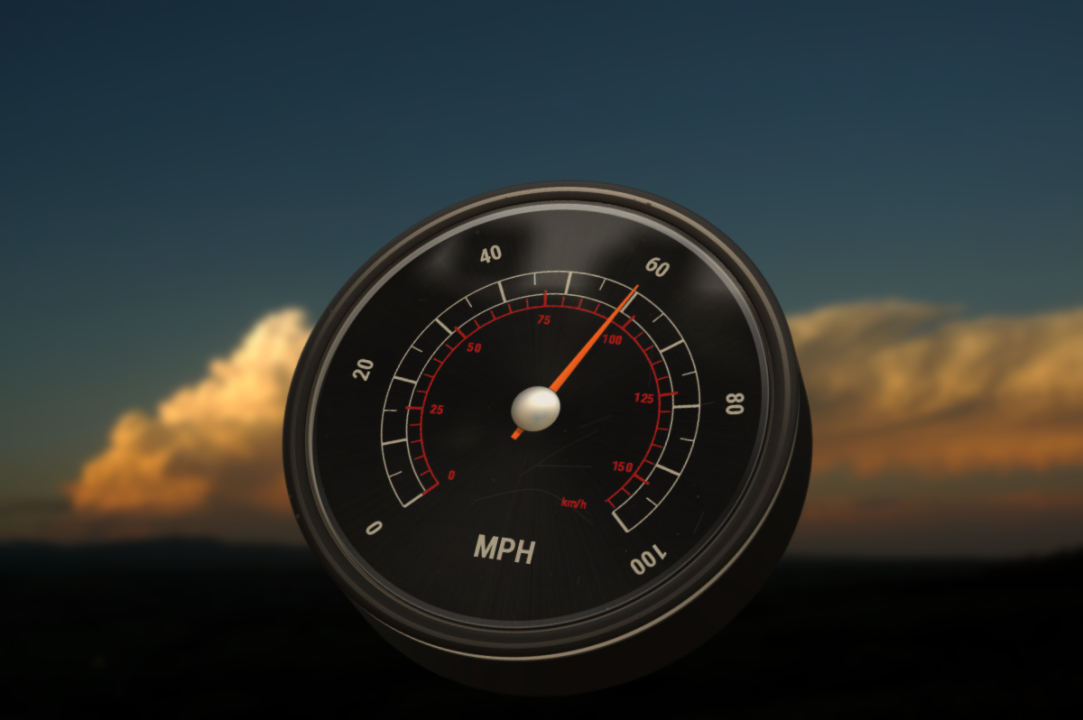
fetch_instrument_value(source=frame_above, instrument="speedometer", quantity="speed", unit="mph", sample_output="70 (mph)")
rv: 60 (mph)
